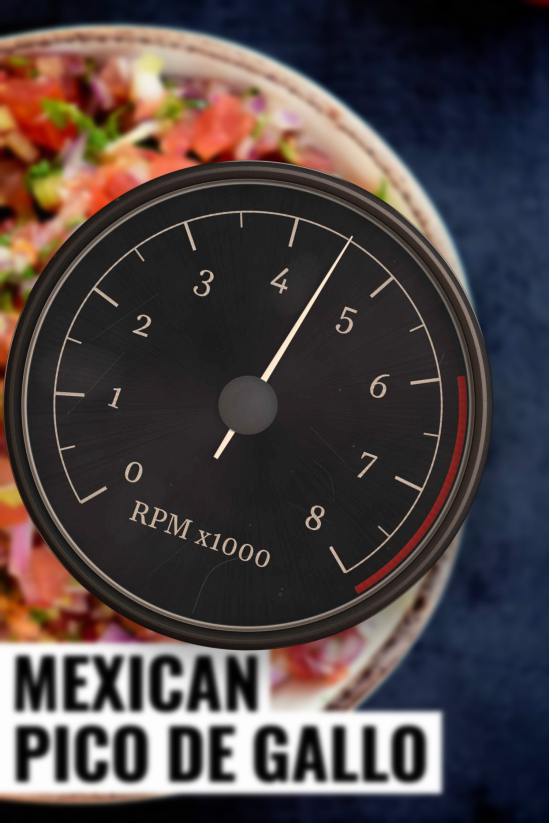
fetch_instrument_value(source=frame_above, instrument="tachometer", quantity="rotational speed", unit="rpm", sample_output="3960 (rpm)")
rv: 4500 (rpm)
